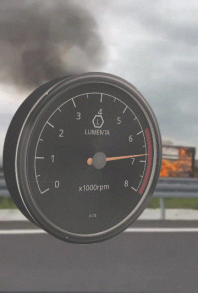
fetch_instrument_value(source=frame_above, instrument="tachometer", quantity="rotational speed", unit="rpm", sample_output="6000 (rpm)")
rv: 6750 (rpm)
